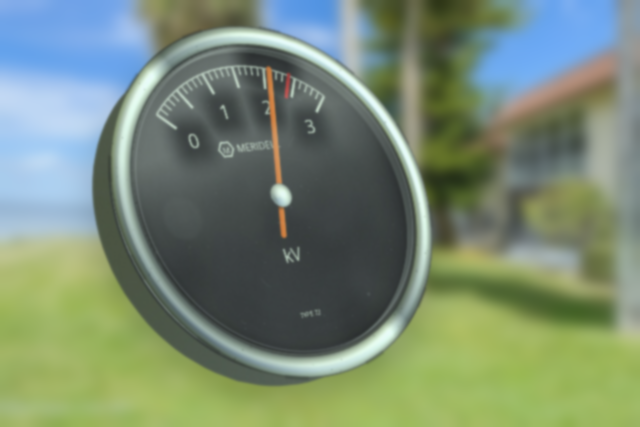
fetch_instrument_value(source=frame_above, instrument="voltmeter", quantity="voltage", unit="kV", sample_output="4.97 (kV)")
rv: 2 (kV)
